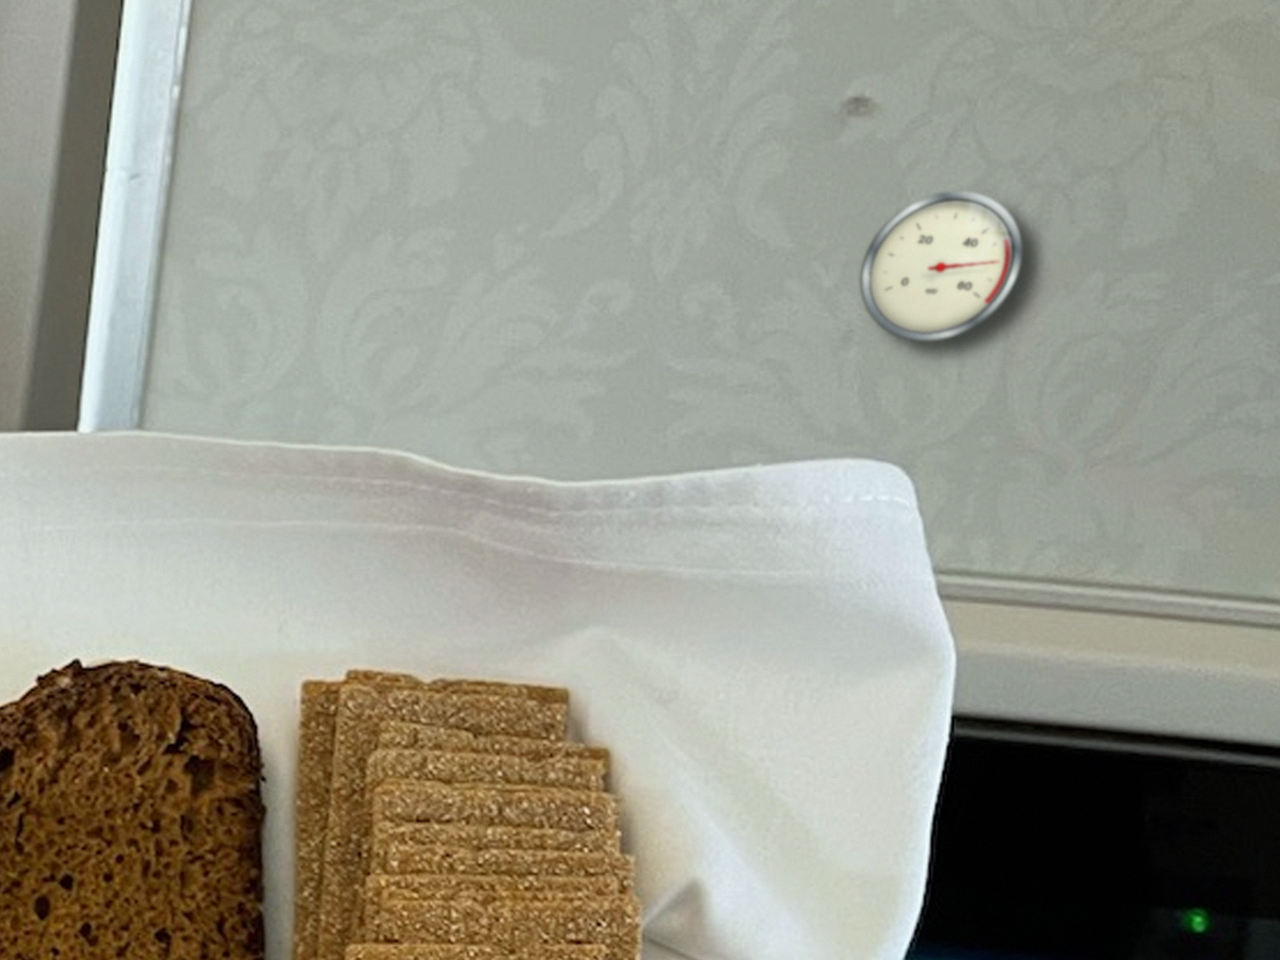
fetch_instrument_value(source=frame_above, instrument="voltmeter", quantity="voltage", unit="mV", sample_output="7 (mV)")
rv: 50 (mV)
